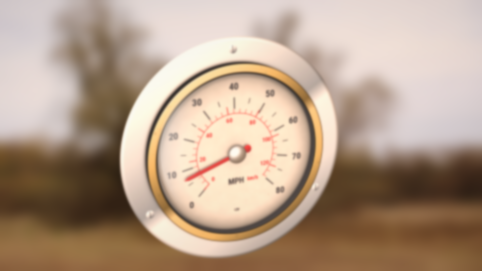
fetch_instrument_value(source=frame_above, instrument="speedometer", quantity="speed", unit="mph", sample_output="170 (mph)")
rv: 7.5 (mph)
